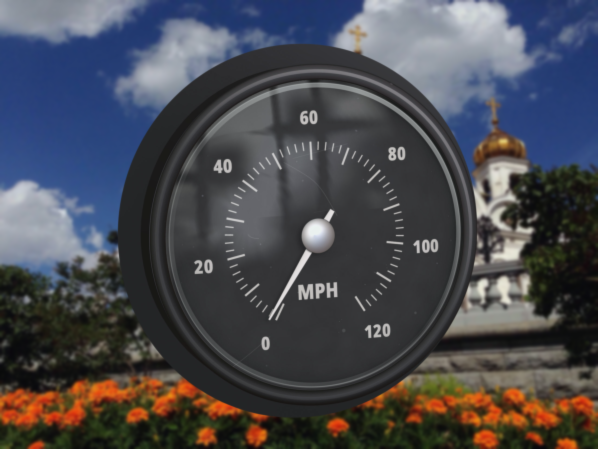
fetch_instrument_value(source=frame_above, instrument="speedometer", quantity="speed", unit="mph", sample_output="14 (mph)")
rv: 2 (mph)
